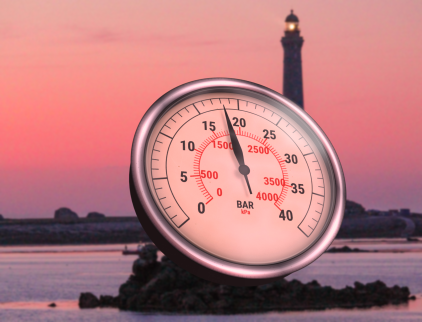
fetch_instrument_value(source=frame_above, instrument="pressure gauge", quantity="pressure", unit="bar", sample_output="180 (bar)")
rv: 18 (bar)
